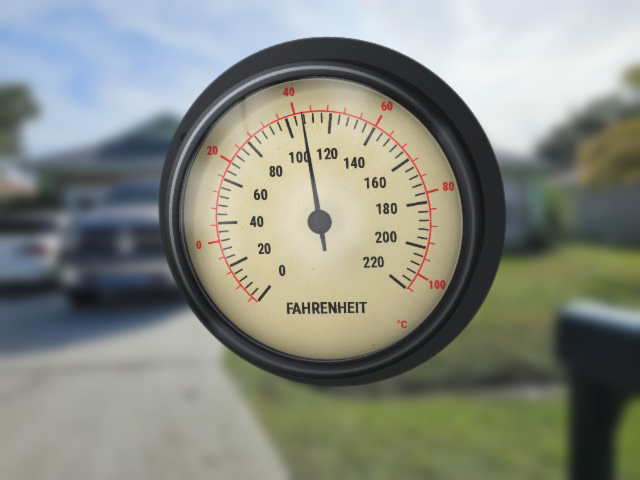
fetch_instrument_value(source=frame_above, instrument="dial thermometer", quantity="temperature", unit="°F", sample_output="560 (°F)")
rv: 108 (°F)
